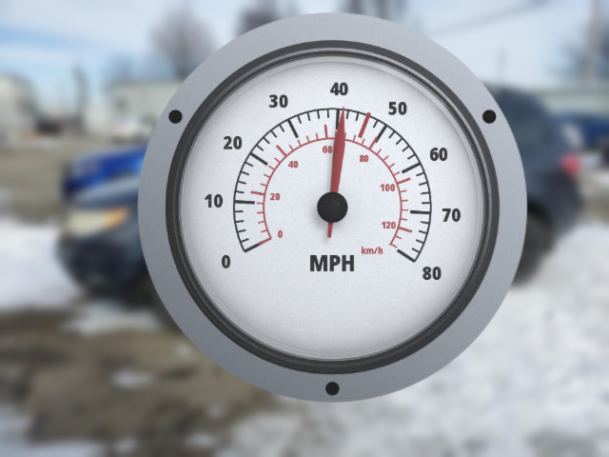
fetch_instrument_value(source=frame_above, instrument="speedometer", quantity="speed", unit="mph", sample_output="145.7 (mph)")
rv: 41 (mph)
